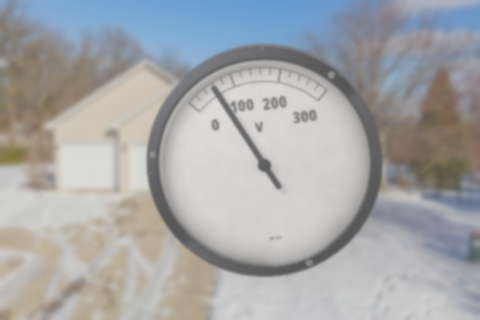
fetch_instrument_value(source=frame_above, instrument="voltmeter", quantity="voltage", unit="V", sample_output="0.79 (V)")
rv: 60 (V)
